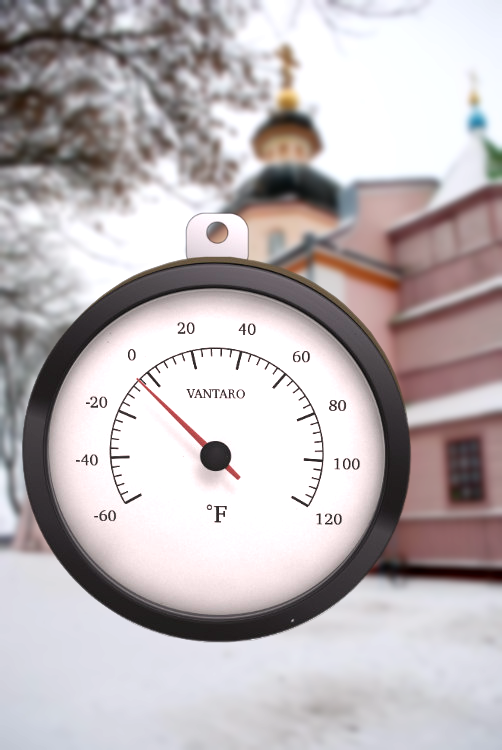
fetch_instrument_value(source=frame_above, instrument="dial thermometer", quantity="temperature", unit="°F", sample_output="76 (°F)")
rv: -4 (°F)
